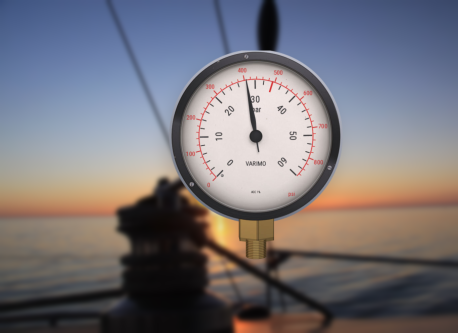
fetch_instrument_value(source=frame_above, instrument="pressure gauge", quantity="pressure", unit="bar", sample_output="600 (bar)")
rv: 28 (bar)
